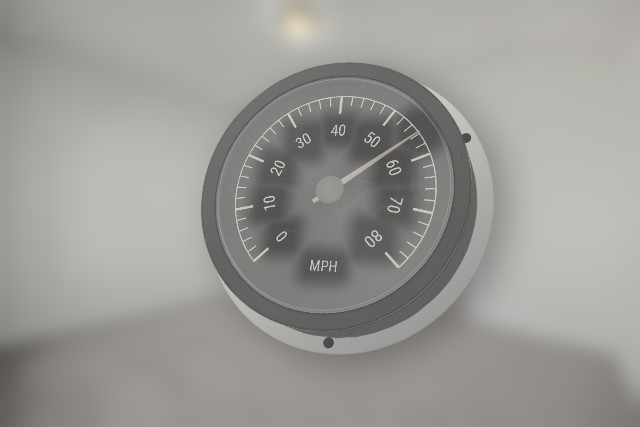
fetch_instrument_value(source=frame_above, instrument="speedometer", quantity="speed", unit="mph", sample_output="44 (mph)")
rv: 56 (mph)
